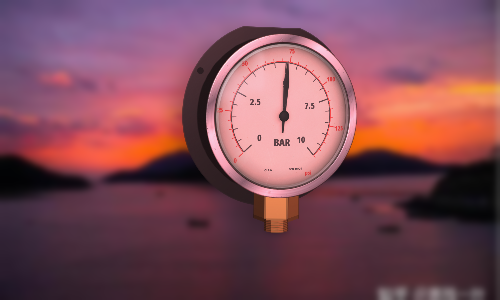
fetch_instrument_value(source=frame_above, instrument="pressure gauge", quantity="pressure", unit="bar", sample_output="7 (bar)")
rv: 5 (bar)
